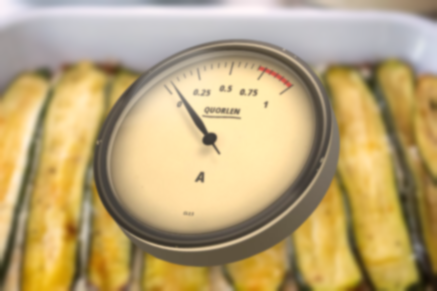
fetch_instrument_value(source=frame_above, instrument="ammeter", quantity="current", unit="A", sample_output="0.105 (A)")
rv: 0.05 (A)
